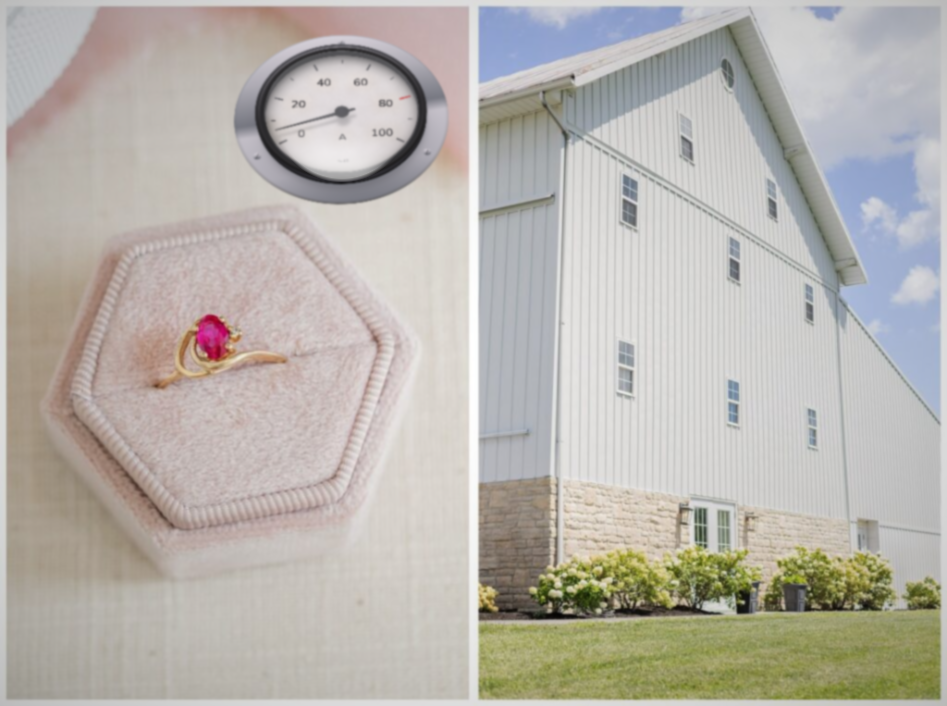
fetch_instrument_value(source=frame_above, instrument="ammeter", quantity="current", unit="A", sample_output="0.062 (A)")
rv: 5 (A)
